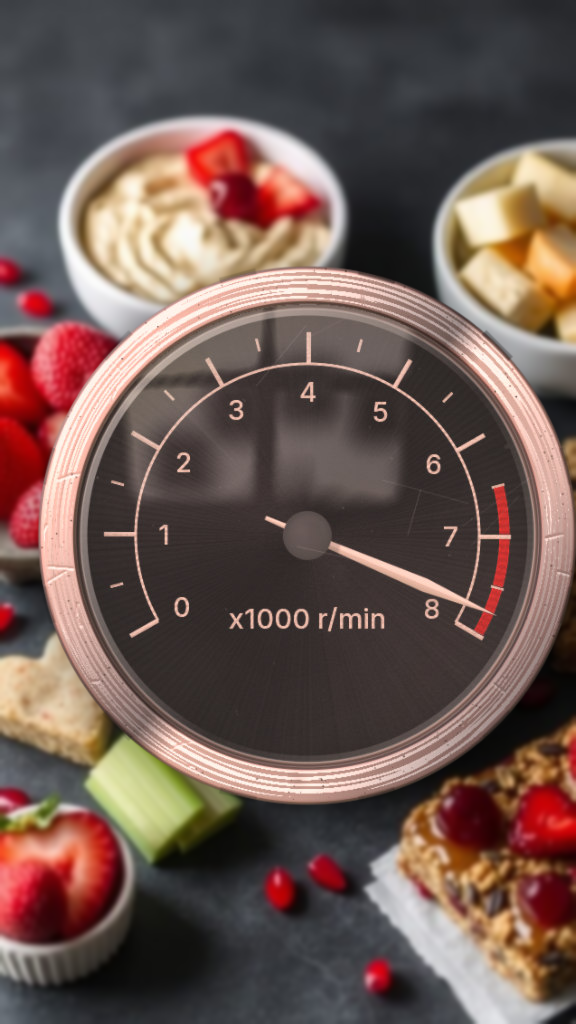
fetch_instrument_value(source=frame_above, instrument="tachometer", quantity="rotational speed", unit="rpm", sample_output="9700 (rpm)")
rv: 7750 (rpm)
